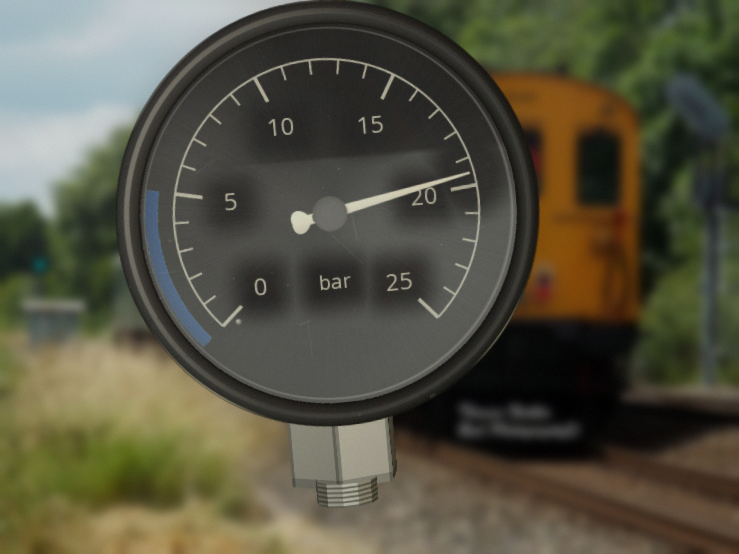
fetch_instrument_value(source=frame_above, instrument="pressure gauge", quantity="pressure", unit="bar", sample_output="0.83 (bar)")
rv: 19.5 (bar)
